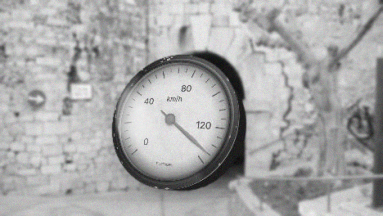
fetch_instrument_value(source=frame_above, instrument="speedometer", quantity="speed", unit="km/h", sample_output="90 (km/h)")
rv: 135 (km/h)
